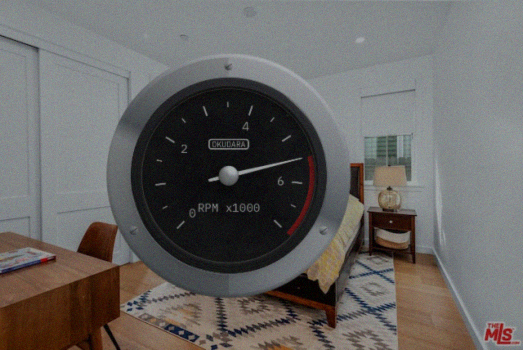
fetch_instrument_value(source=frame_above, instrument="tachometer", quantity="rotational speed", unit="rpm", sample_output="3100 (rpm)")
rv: 5500 (rpm)
